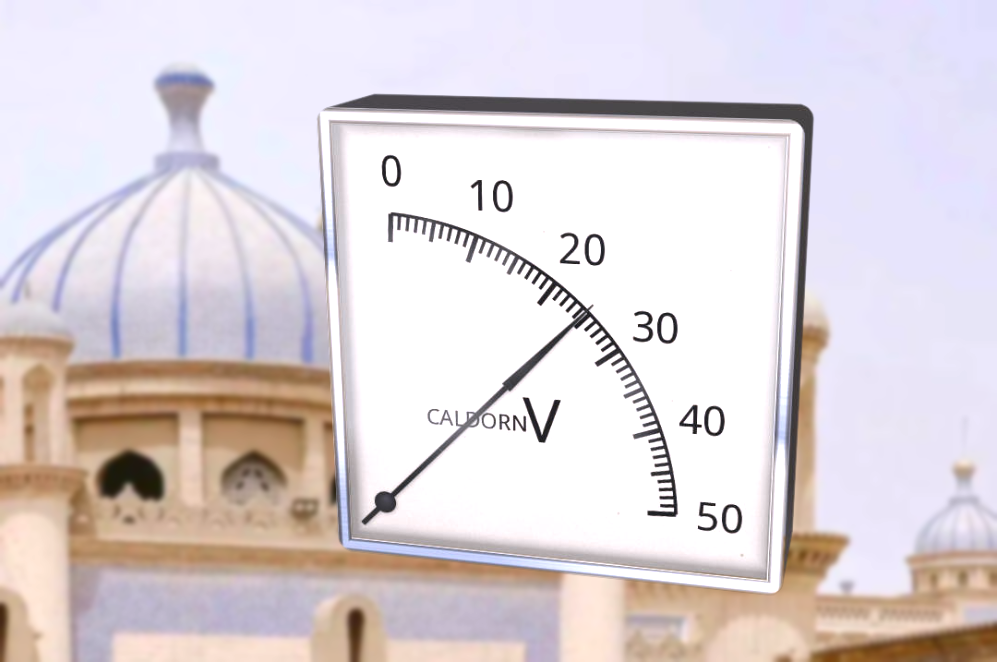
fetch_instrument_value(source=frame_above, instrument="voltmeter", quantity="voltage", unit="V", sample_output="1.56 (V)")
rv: 24.5 (V)
